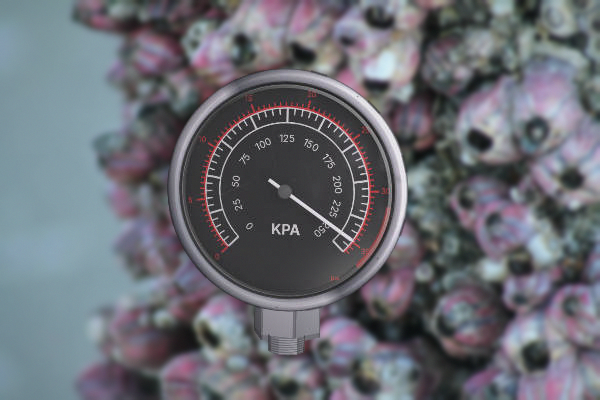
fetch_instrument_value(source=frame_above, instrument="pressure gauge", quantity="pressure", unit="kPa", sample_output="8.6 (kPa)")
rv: 240 (kPa)
